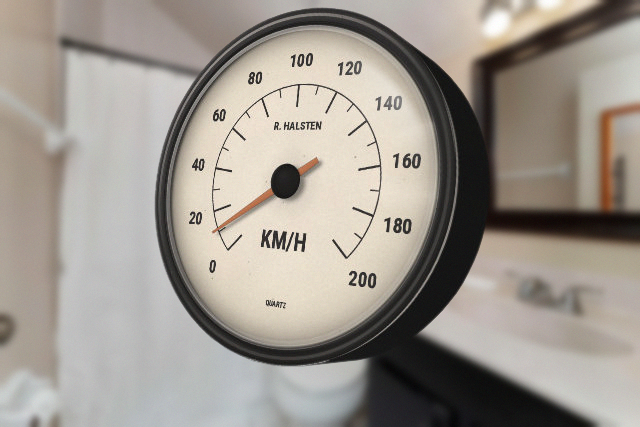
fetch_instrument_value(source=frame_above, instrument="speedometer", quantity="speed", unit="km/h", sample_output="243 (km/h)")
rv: 10 (km/h)
